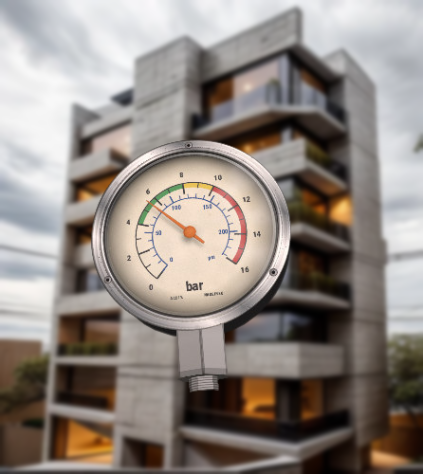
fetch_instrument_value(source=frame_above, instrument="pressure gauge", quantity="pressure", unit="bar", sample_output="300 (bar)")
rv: 5.5 (bar)
